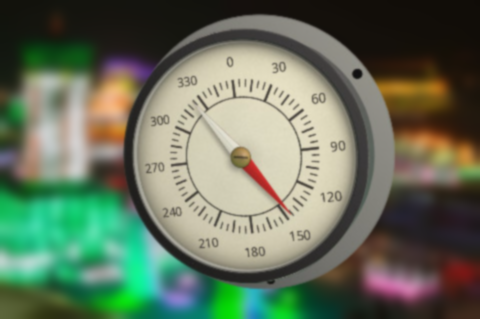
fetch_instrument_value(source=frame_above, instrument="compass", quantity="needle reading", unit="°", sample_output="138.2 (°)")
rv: 145 (°)
